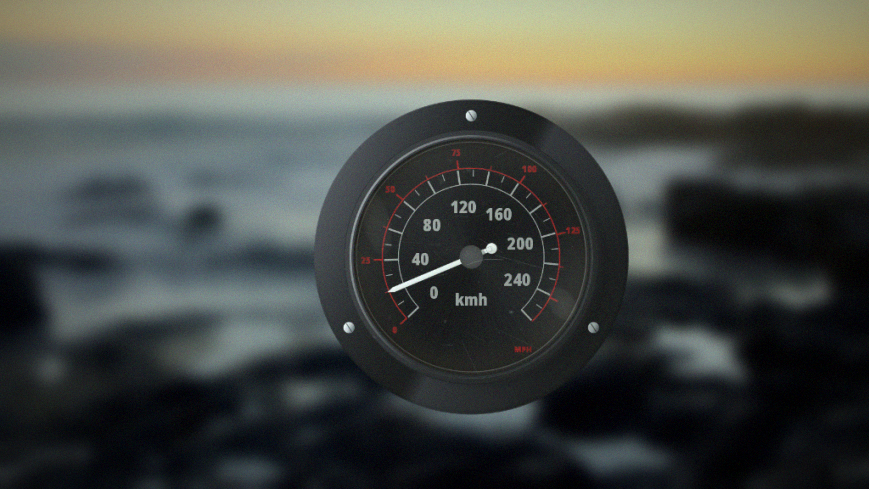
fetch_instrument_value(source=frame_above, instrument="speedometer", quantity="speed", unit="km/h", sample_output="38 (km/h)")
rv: 20 (km/h)
